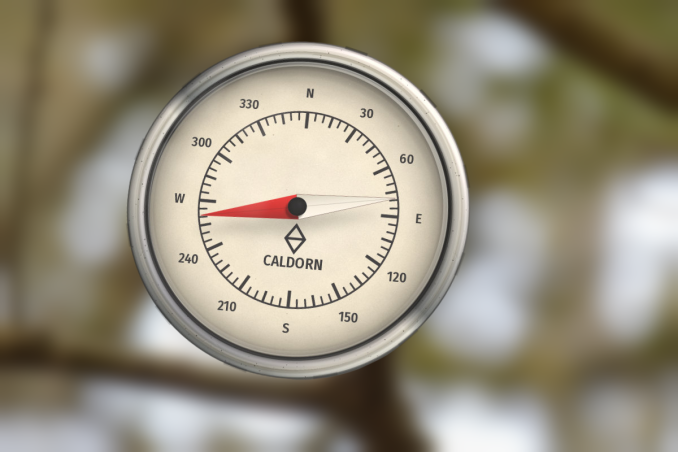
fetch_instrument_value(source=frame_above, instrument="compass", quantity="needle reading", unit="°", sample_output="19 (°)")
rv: 260 (°)
